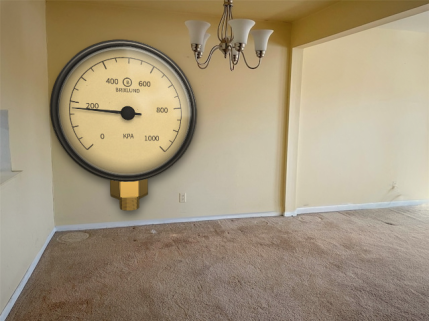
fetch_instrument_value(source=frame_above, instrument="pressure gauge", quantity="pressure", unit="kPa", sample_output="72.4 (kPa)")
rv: 175 (kPa)
